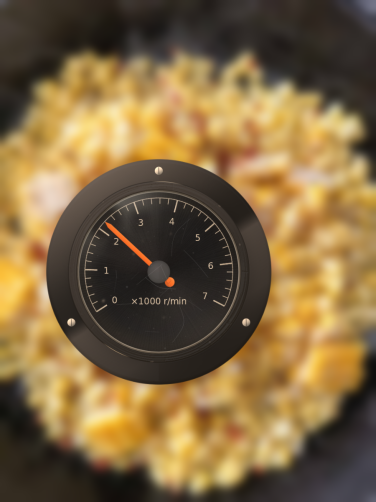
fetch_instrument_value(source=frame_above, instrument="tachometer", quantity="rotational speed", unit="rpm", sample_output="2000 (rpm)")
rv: 2200 (rpm)
